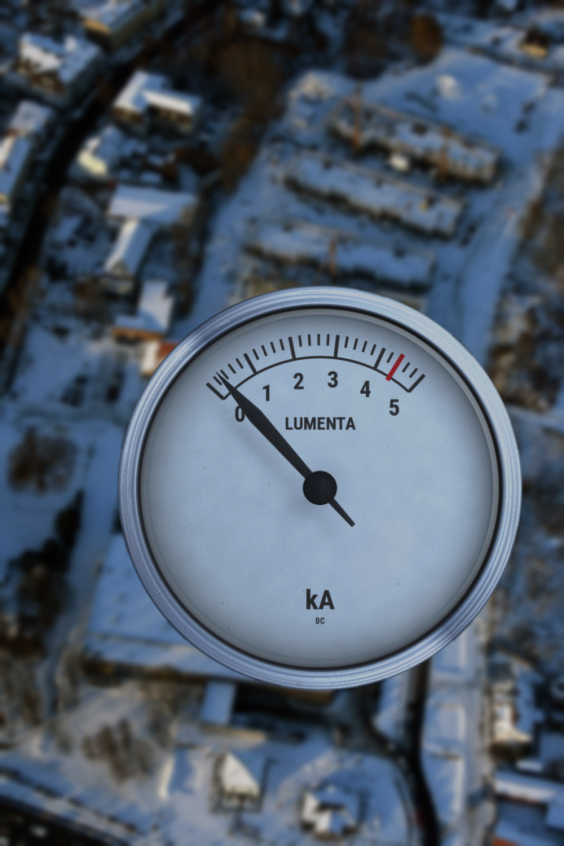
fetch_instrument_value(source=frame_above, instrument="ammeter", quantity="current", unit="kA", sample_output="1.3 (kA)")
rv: 0.3 (kA)
